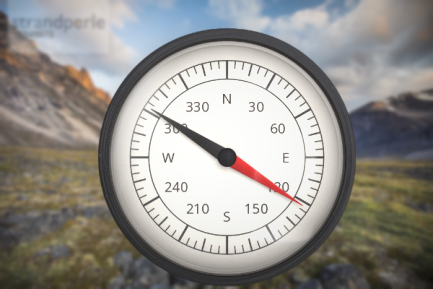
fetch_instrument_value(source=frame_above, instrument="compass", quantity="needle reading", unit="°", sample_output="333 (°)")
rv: 122.5 (°)
